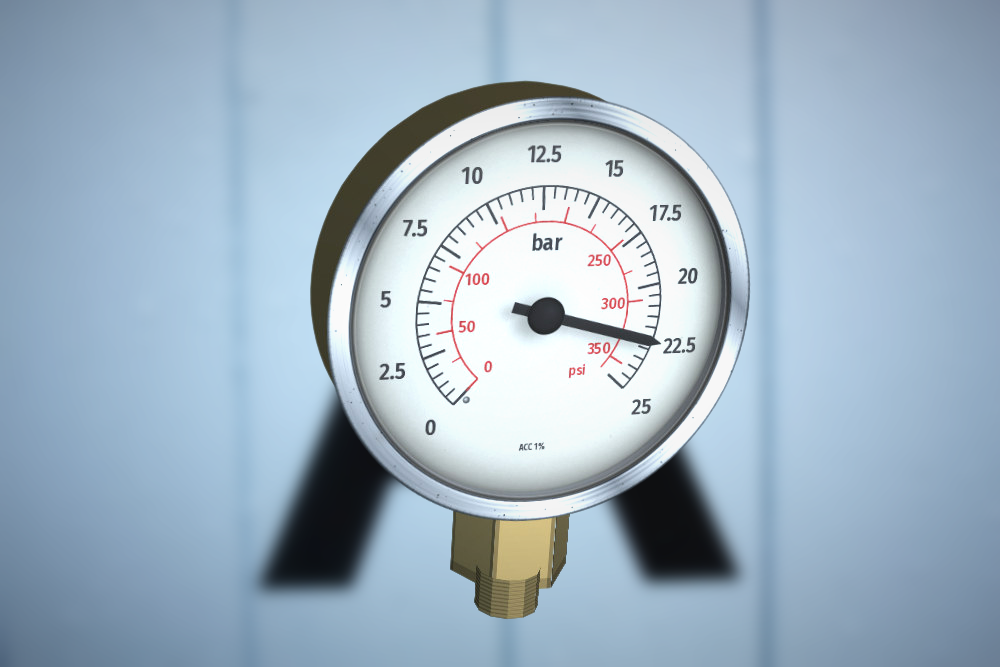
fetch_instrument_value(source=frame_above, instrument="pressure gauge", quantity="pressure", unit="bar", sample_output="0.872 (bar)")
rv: 22.5 (bar)
